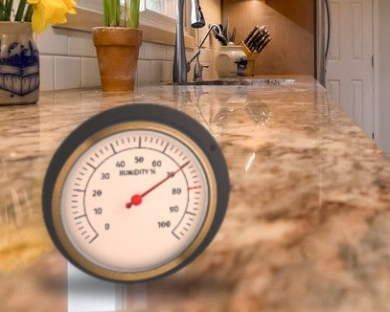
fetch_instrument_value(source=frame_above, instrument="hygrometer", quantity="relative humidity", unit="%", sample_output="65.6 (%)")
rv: 70 (%)
